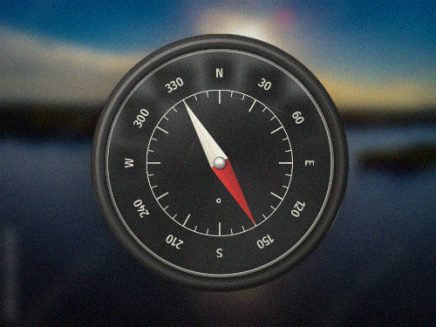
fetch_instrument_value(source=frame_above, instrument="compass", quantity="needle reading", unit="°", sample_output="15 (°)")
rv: 150 (°)
